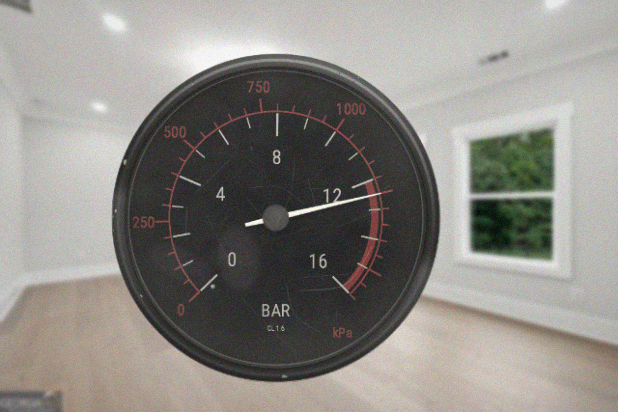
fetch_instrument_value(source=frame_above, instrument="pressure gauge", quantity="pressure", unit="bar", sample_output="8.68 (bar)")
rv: 12.5 (bar)
